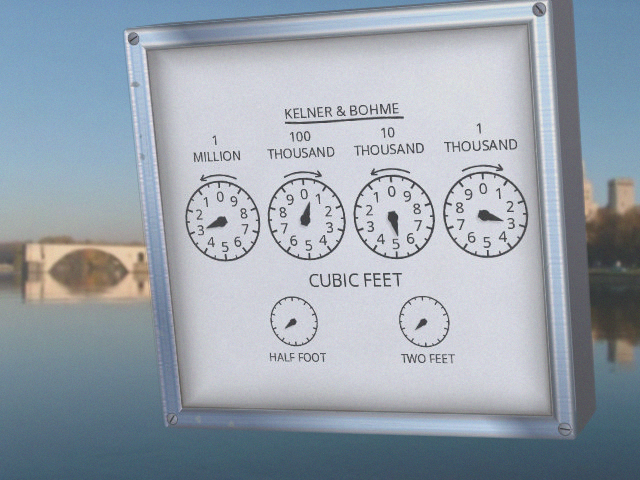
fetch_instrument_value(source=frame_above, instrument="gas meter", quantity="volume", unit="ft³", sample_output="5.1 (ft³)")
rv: 305300 (ft³)
